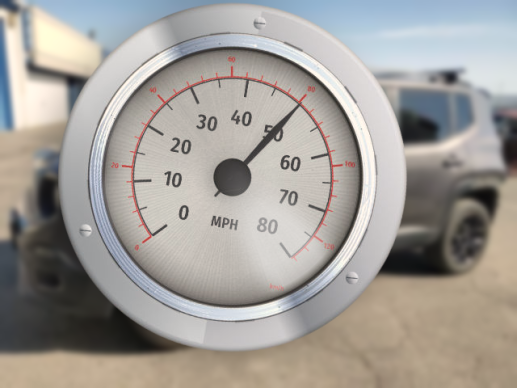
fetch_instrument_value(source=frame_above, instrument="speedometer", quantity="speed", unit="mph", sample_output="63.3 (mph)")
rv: 50 (mph)
